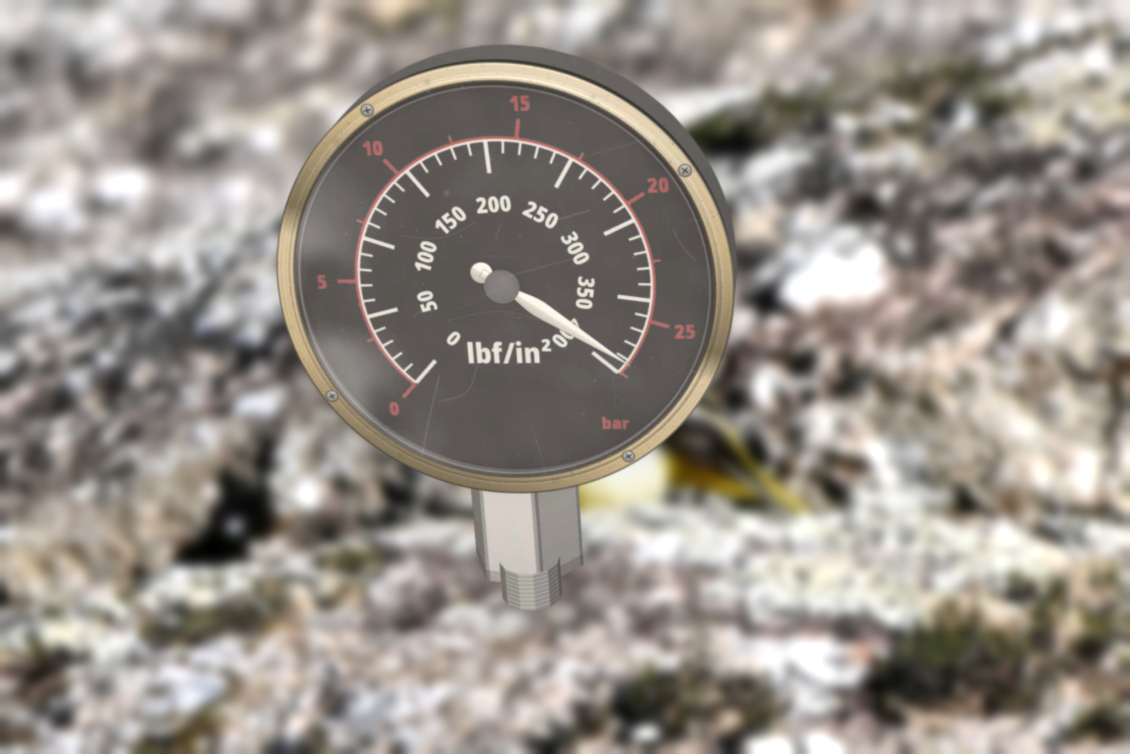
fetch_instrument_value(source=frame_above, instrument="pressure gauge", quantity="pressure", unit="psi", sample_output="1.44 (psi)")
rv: 390 (psi)
